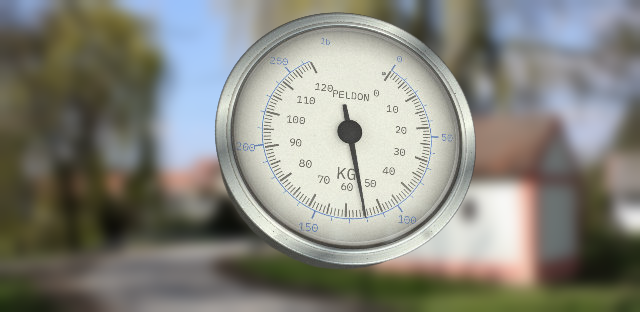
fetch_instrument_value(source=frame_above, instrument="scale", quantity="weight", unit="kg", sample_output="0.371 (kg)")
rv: 55 (kg)
